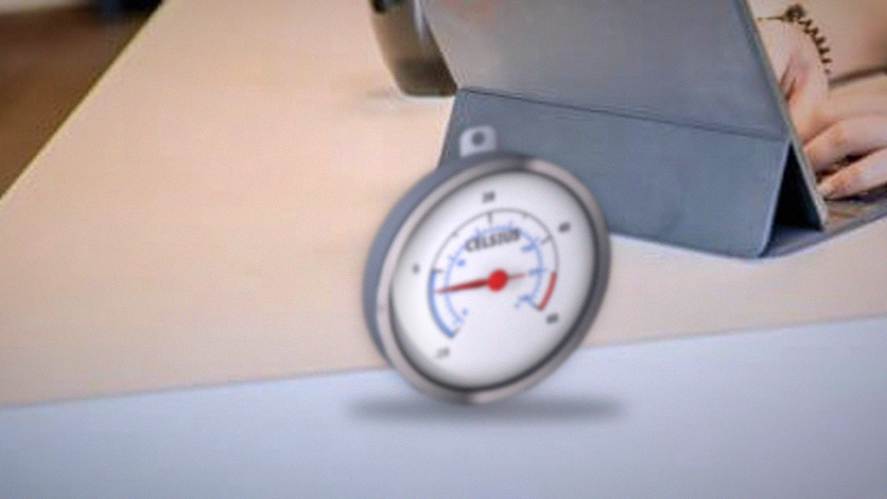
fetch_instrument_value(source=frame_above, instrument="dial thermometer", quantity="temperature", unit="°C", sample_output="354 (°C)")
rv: -5 (°C)
